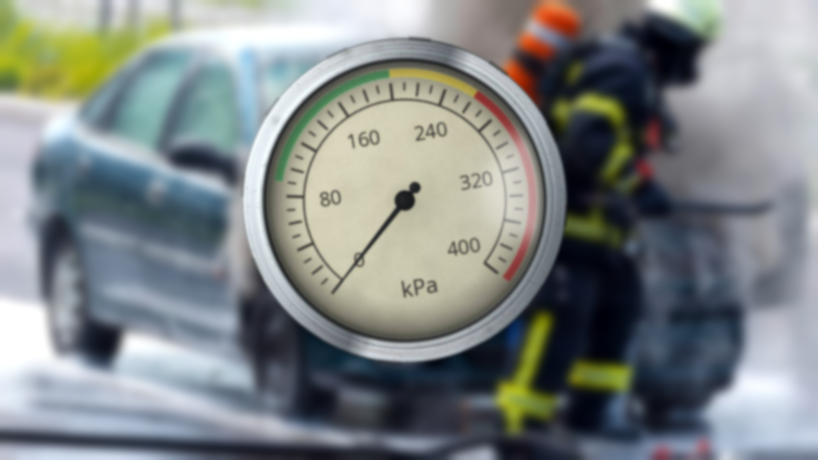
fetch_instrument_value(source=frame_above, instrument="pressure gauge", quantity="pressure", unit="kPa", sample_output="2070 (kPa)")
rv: 0 (kPa)
